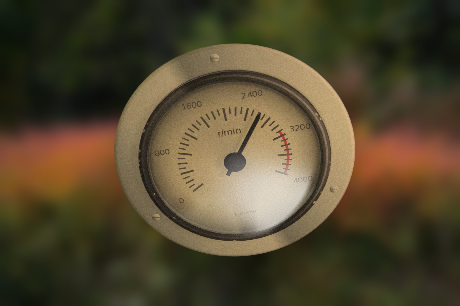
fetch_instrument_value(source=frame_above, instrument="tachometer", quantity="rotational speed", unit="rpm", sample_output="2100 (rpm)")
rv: 2600 (rpm)
